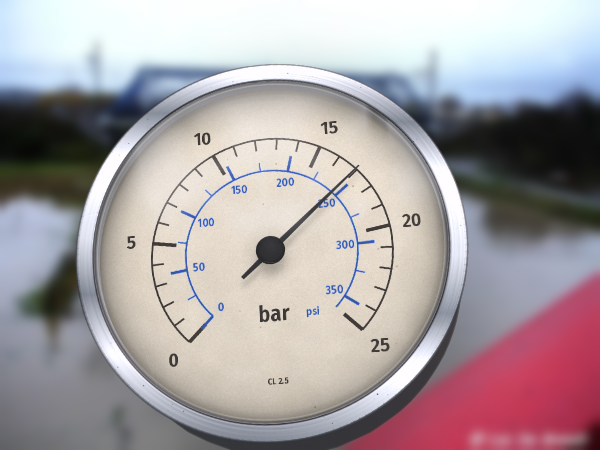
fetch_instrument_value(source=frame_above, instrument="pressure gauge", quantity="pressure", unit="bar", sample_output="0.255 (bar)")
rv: 17 (bar)
